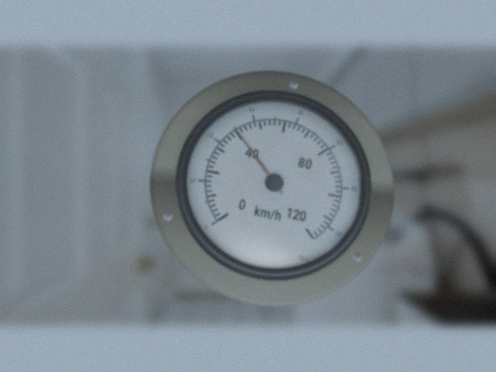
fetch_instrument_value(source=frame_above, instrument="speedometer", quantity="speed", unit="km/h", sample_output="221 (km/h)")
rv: 40 (km/h)
